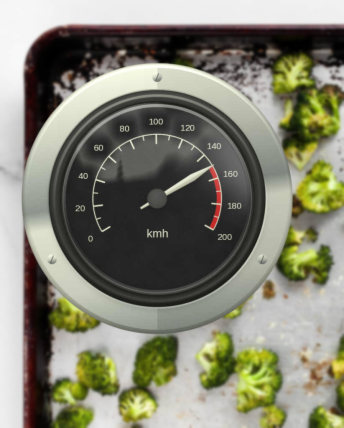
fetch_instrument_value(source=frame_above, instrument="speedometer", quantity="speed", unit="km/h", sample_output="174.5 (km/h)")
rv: 150 (km/h)
